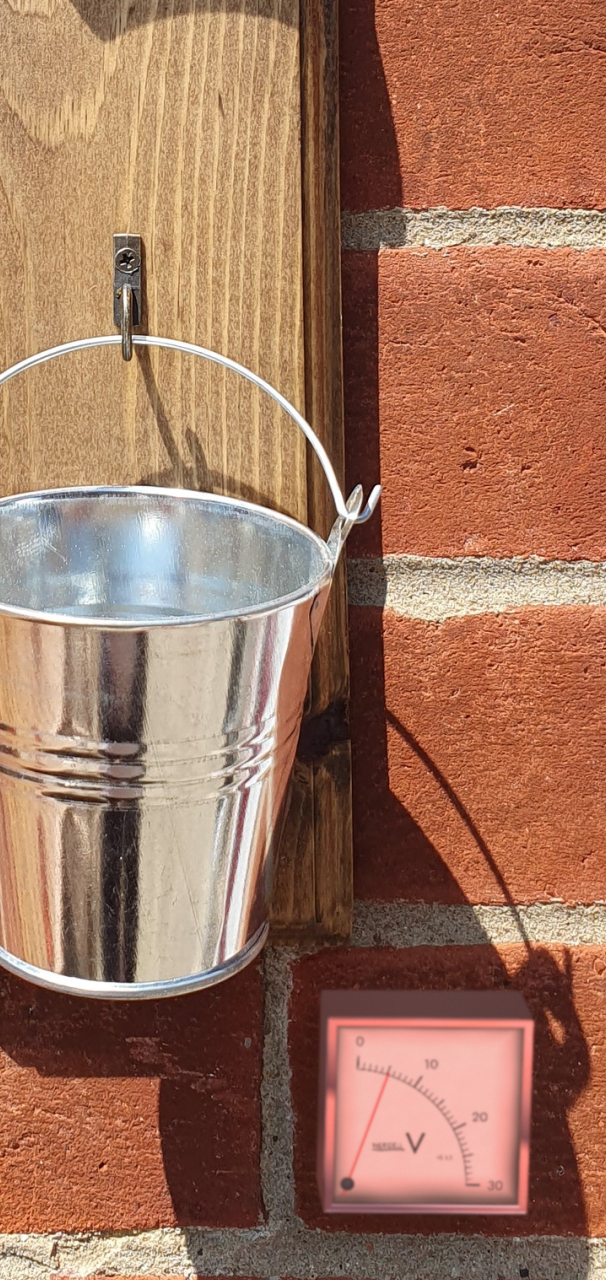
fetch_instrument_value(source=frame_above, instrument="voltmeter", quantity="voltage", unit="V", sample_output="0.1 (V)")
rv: 5 (V)
